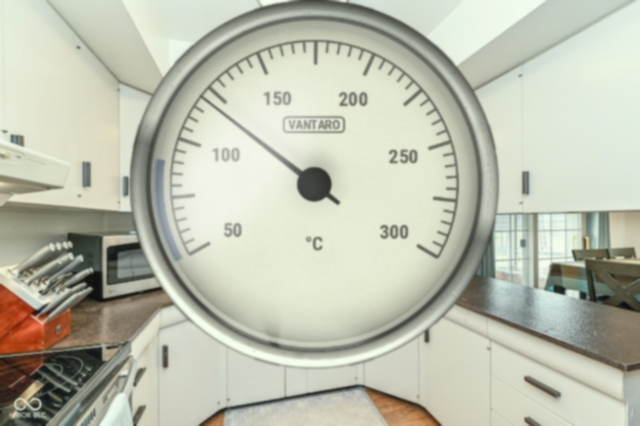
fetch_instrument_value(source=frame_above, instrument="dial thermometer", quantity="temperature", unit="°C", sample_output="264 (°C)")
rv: 120 (°C)
